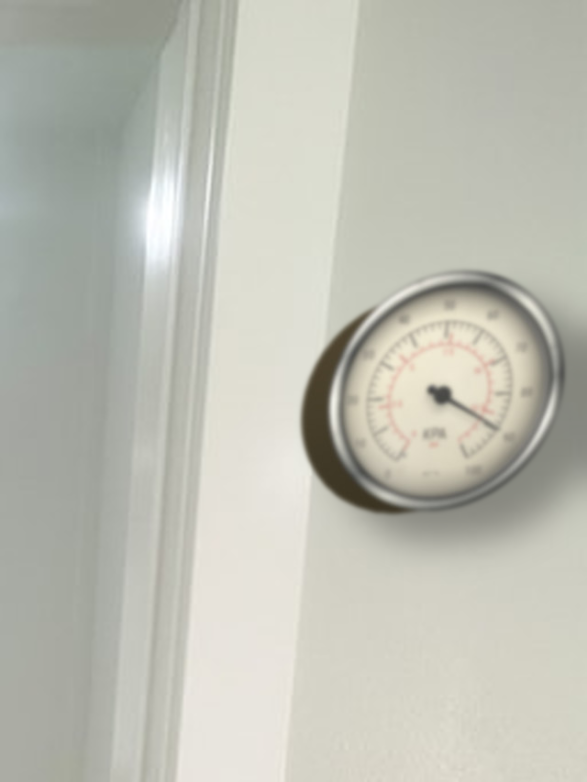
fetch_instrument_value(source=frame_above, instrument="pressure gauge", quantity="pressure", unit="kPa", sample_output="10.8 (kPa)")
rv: 90 (kPa)
